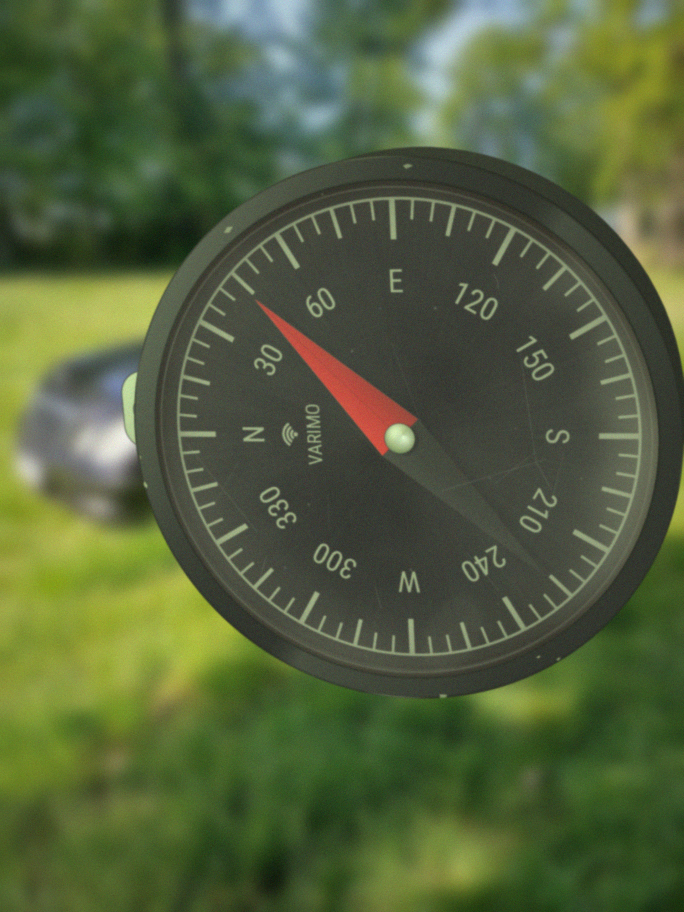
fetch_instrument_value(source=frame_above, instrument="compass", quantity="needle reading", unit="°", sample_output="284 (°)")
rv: 45 (°)
